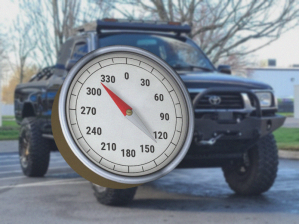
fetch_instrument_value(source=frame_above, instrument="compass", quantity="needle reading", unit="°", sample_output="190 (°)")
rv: 315 (°)
